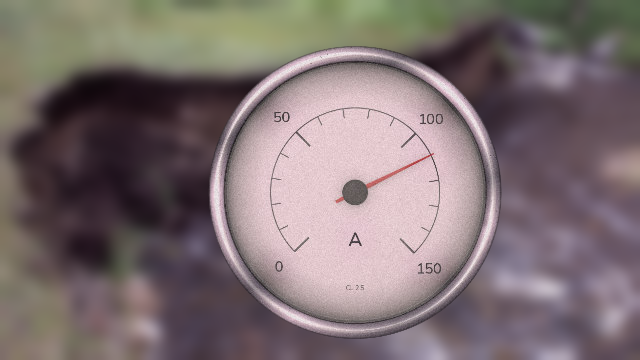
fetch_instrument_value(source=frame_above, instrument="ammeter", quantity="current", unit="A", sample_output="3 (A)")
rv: 110 (A)
